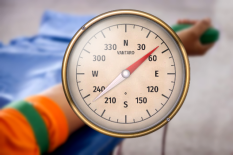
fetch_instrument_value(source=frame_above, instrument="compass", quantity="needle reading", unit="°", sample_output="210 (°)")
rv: 50 (°)
